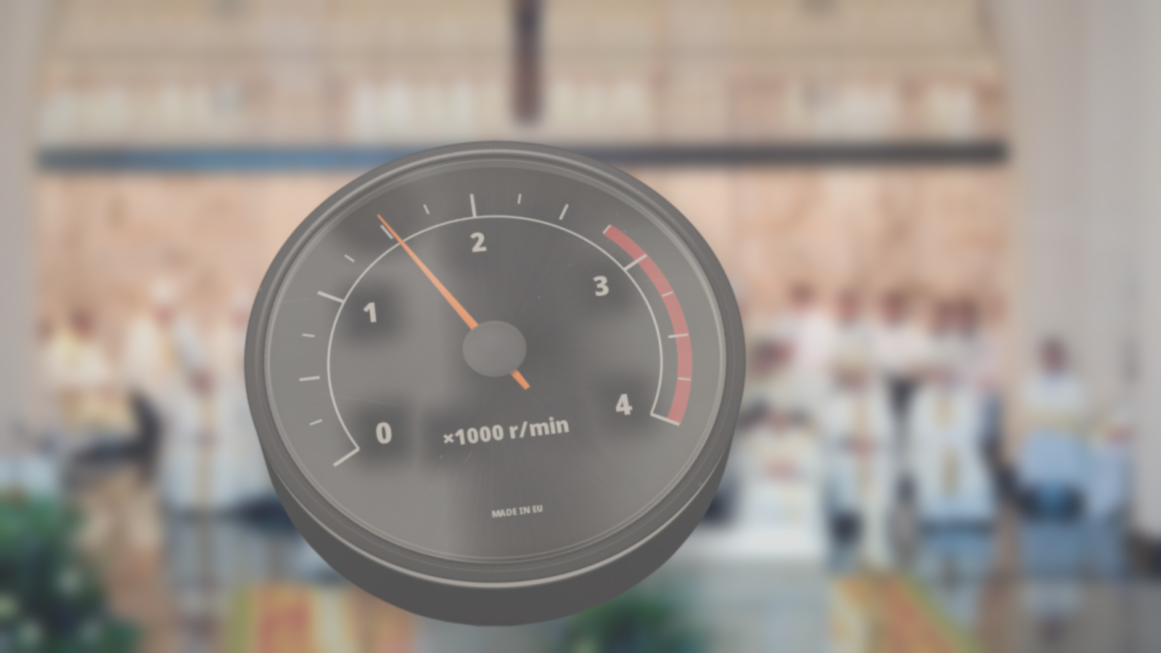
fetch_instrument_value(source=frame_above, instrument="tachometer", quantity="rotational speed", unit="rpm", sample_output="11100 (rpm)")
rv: 1500 (rpm)
